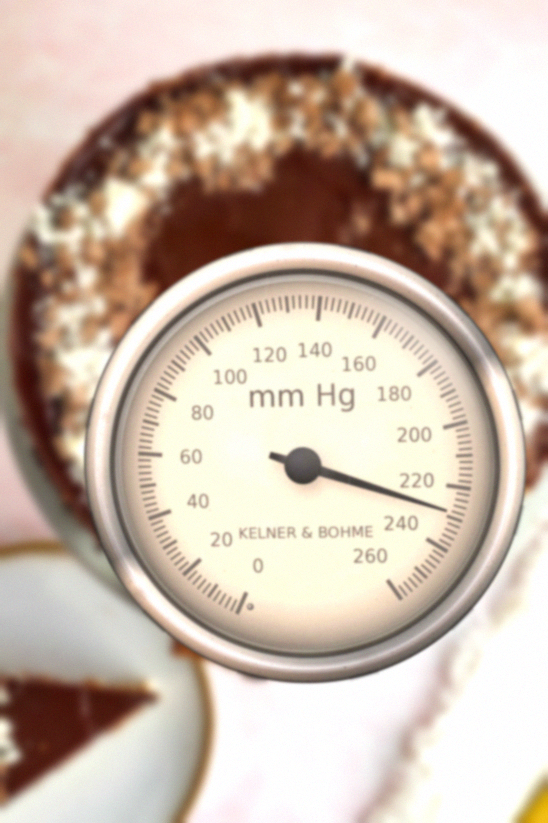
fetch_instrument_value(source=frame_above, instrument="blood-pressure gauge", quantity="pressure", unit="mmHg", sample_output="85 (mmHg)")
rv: 228 (mmHg)
